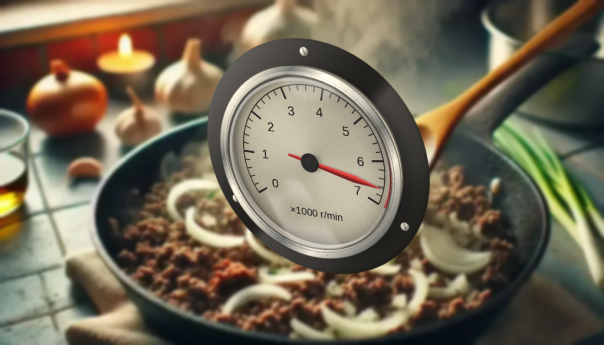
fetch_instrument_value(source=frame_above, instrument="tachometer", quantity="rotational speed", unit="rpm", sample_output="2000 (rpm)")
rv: 6600 (rpm)
